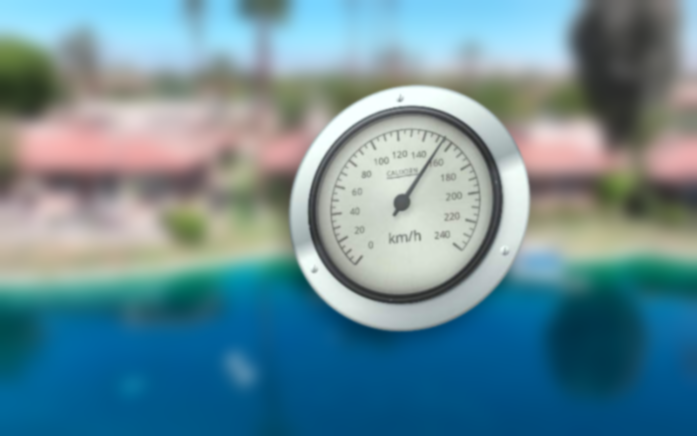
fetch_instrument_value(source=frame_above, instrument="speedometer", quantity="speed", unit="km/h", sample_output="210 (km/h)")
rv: 155 (km/h)
